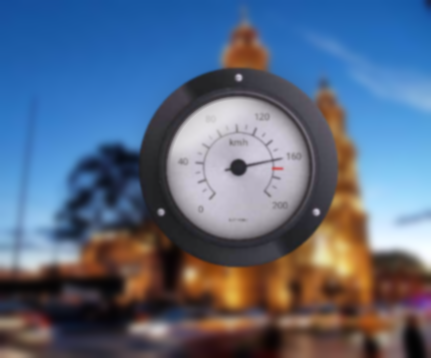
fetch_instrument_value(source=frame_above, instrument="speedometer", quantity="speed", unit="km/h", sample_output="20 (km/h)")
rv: 160 (km/h)
